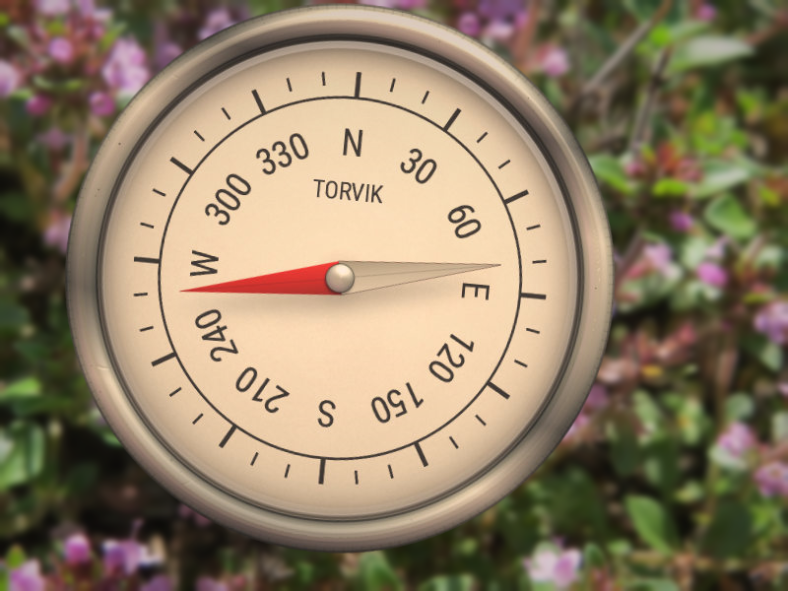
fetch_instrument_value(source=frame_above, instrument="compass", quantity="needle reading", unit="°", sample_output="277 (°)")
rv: 260 (°)
